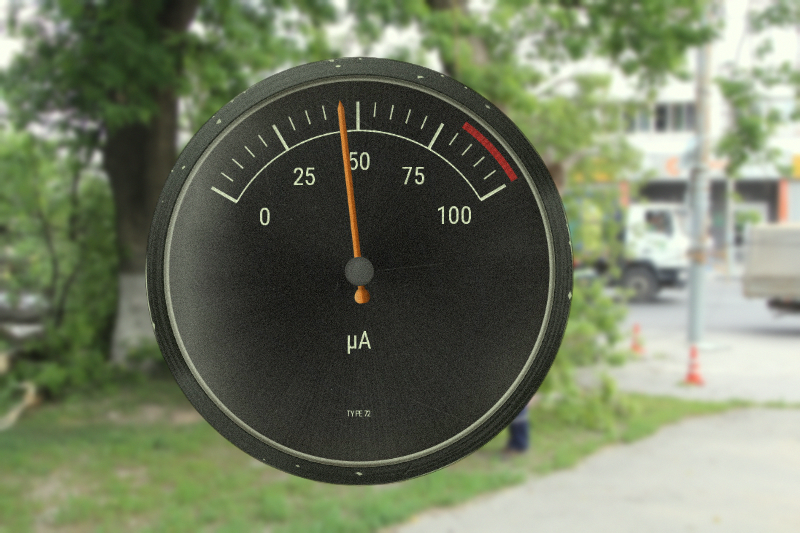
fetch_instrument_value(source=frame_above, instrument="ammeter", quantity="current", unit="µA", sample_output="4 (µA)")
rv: 45 (µA)
